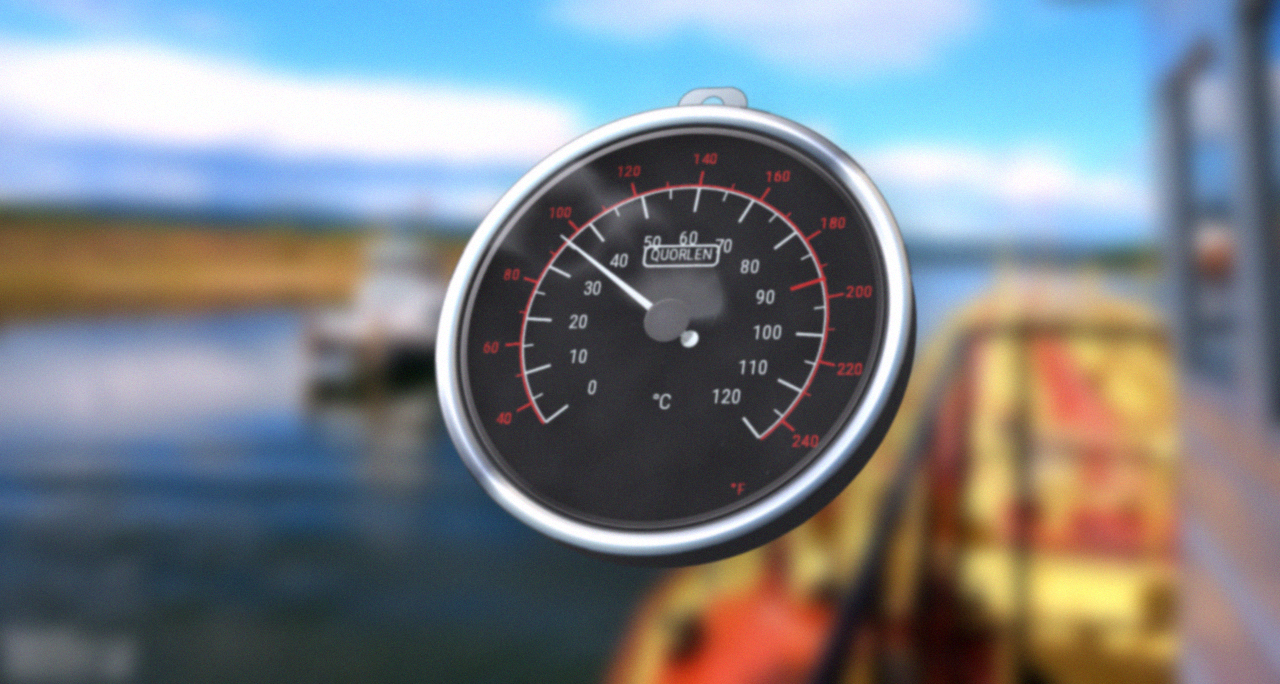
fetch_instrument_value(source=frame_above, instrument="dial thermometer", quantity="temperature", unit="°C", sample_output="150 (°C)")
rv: 35 (°C)
